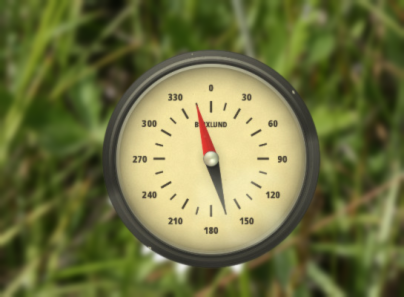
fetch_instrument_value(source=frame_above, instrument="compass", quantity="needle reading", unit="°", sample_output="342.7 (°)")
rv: 345 (°)
